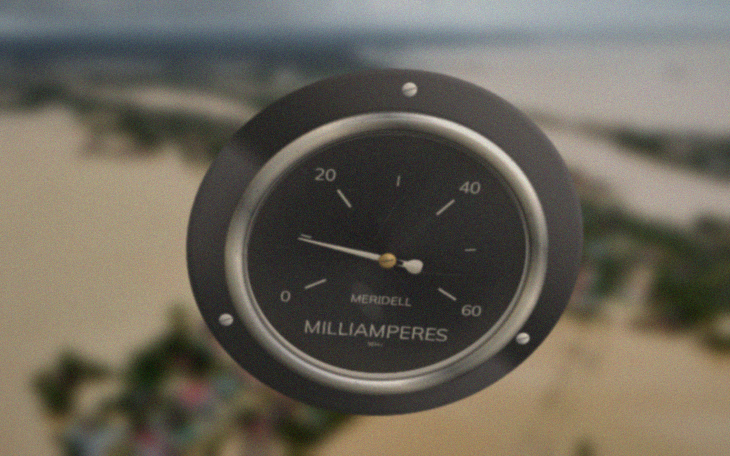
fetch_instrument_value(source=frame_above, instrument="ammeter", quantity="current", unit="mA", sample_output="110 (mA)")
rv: 10 (mA)
